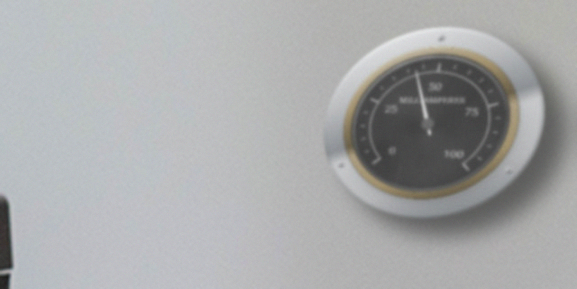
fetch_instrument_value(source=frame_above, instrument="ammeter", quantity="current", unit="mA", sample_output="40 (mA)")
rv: 42.5 (mA)
